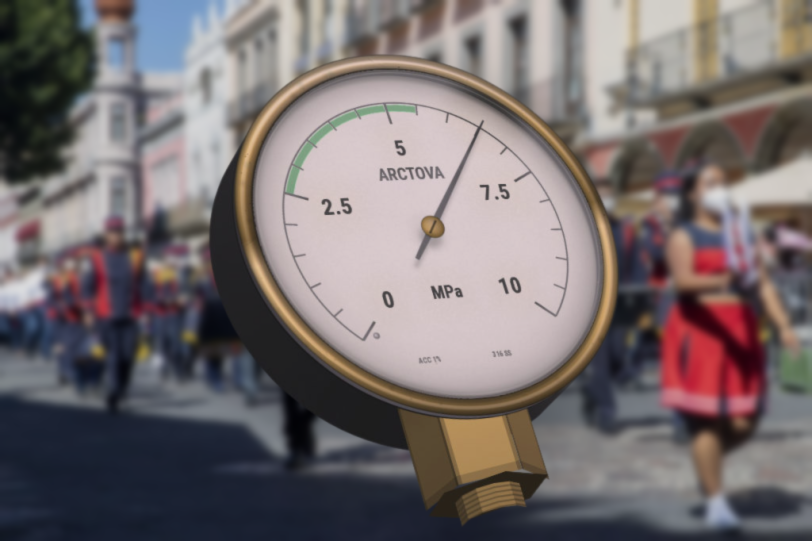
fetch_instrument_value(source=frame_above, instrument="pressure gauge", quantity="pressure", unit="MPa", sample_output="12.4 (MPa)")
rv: 6.5 (MPa)
